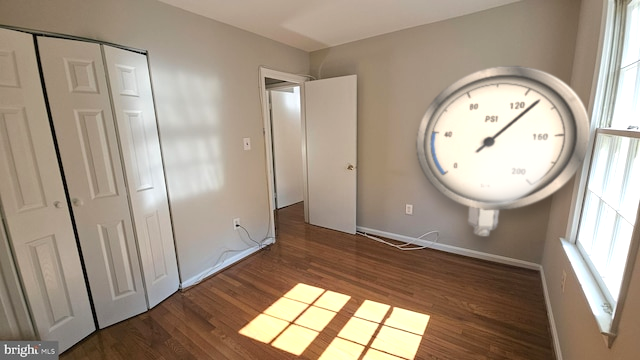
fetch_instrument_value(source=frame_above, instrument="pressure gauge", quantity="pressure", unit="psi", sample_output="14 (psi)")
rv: 130 (psi)
